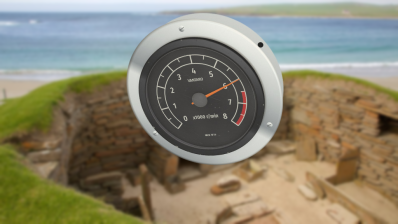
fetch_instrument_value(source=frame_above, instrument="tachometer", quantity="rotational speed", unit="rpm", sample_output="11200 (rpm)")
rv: 6000 (rpm)
